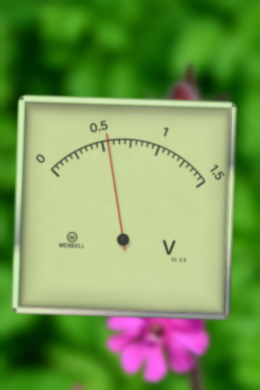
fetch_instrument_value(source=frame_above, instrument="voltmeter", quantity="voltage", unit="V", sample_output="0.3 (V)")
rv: 0.55 (V)
